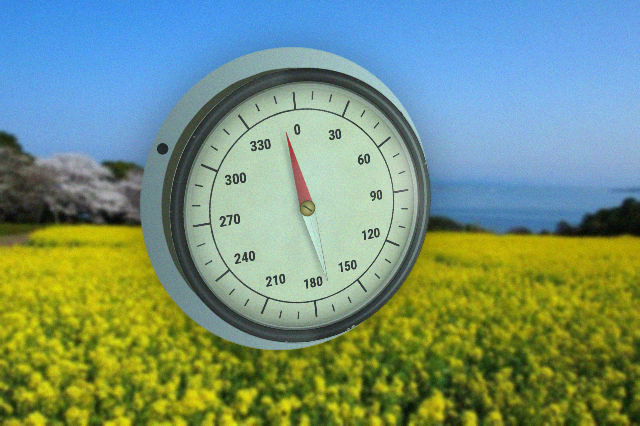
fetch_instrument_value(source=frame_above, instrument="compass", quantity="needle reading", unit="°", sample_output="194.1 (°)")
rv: 350 (°)
